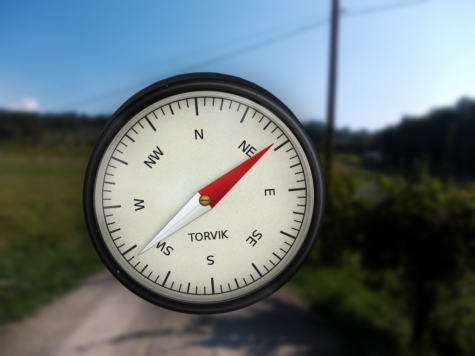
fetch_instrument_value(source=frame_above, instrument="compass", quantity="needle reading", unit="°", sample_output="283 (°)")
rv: 55 (°)
